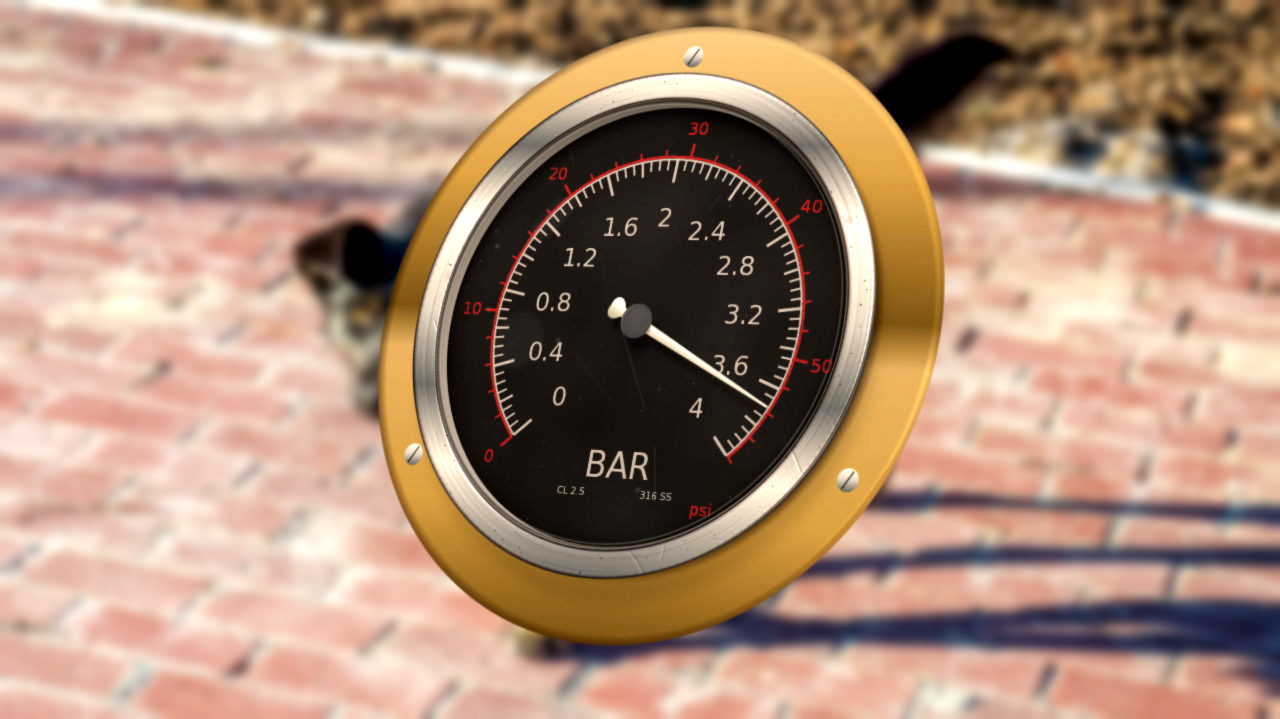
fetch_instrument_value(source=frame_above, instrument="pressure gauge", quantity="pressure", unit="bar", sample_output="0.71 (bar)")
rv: 3.7 (bar)
